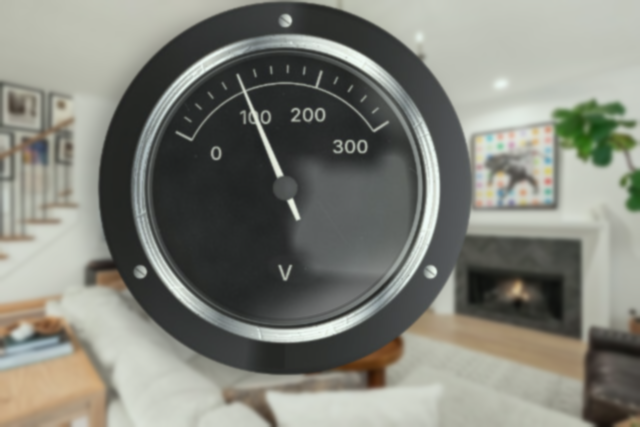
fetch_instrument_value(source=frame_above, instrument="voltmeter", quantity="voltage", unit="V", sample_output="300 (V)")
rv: 100 (V)
